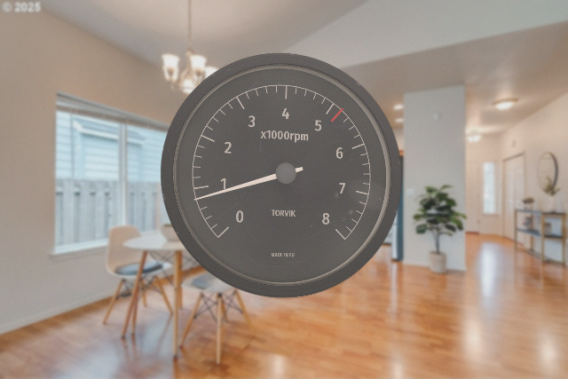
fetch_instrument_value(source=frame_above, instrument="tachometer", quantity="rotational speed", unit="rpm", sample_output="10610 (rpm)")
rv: 800 (rpm)
